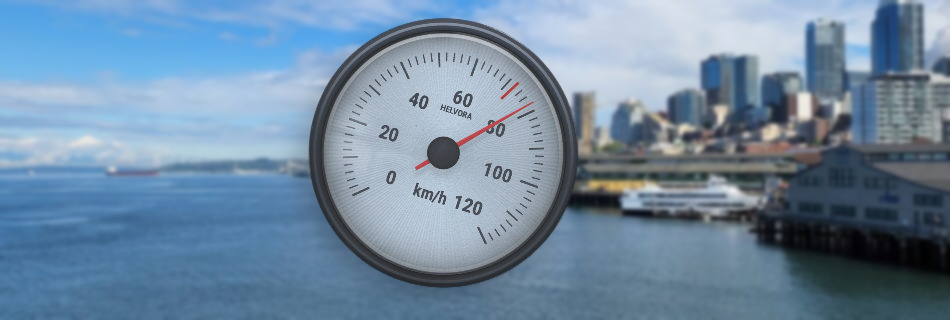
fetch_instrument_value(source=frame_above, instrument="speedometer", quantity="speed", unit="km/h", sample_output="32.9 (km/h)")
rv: 78 (km/h)
